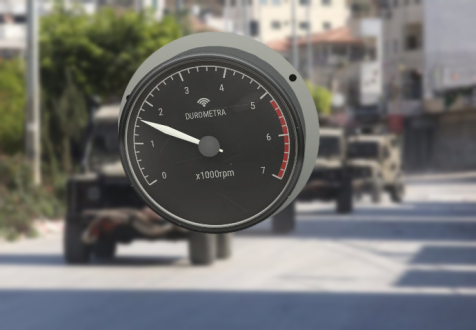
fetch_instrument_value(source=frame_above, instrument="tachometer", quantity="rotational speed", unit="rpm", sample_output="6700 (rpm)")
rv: 1600 (rpm)
